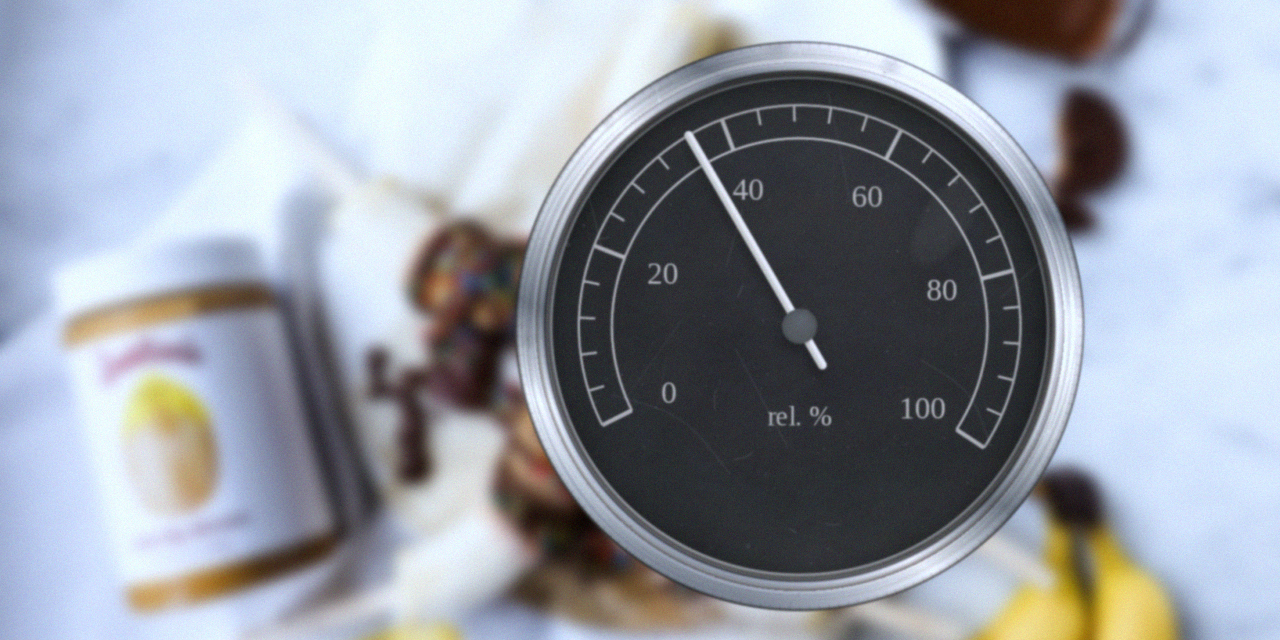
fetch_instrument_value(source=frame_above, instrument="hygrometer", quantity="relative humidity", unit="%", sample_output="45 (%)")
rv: 36 (%)
